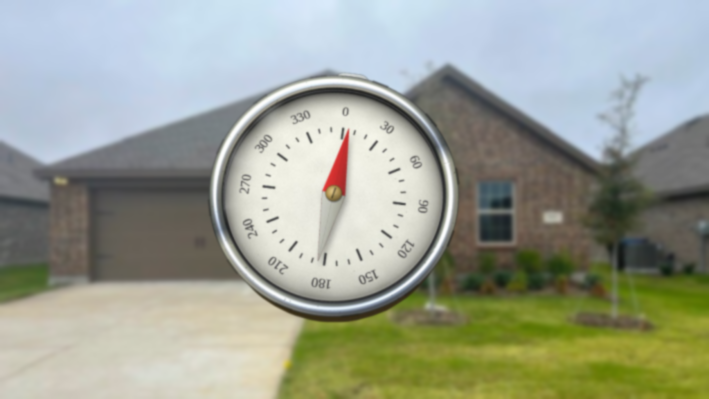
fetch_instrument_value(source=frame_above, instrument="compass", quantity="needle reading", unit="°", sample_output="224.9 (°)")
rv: 5 (°)
